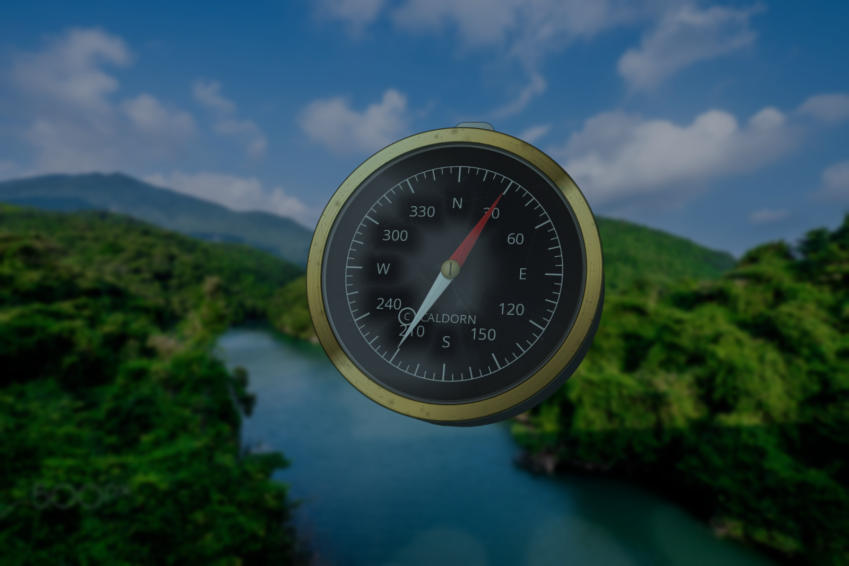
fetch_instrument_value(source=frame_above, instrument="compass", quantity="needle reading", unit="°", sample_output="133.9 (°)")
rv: 30 (°)
